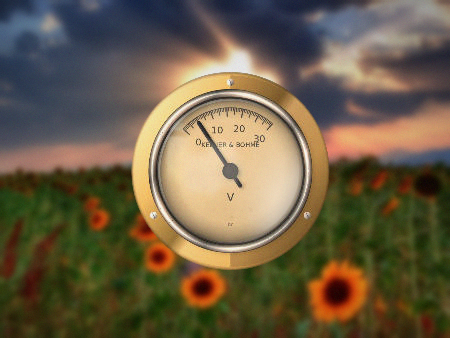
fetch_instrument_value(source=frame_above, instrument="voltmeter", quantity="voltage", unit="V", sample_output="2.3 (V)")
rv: 5 (V)
